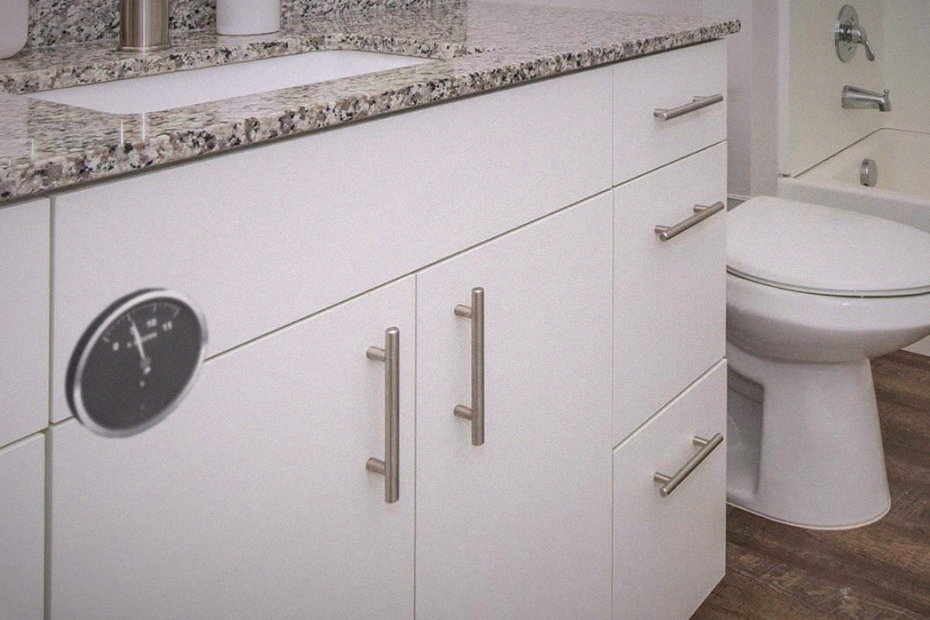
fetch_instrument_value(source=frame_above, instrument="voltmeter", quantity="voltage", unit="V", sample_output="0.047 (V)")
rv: 5 (V)
